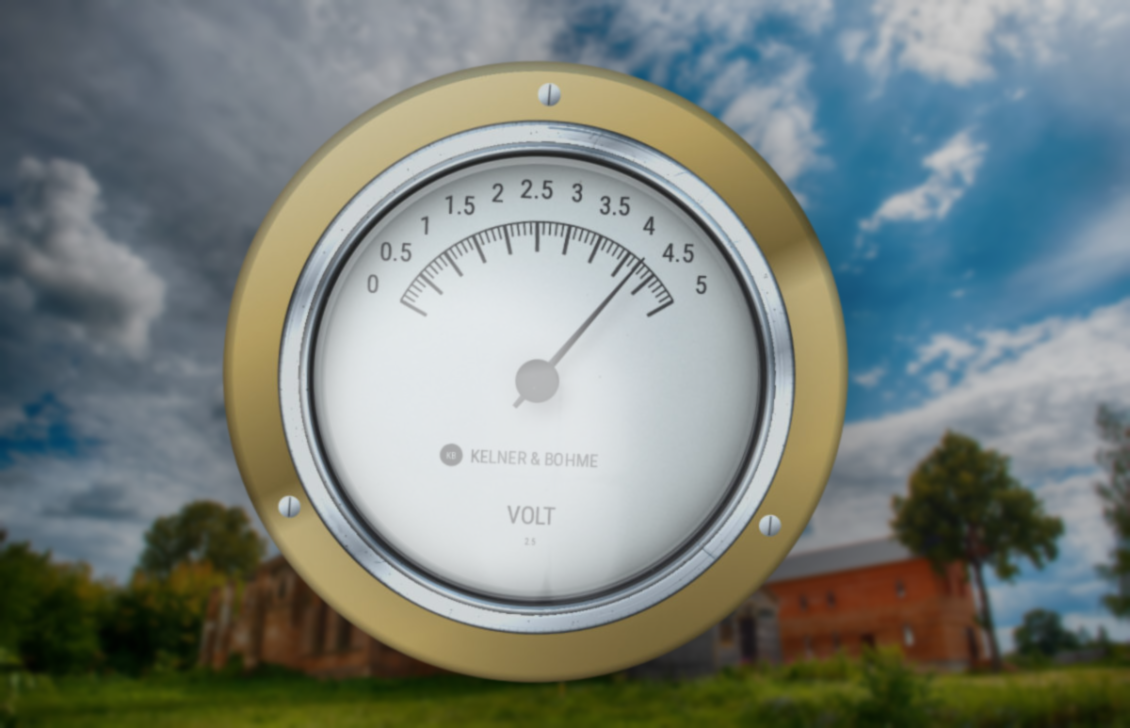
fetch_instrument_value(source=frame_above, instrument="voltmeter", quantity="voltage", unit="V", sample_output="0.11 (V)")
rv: 4.2 (V)
